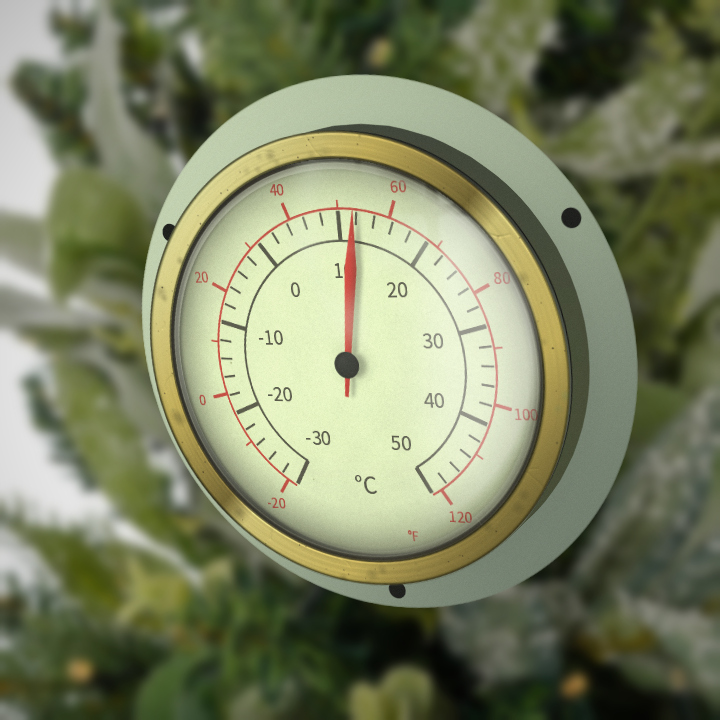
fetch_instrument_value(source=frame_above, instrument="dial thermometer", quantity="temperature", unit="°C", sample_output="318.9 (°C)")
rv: 12 (°C)
